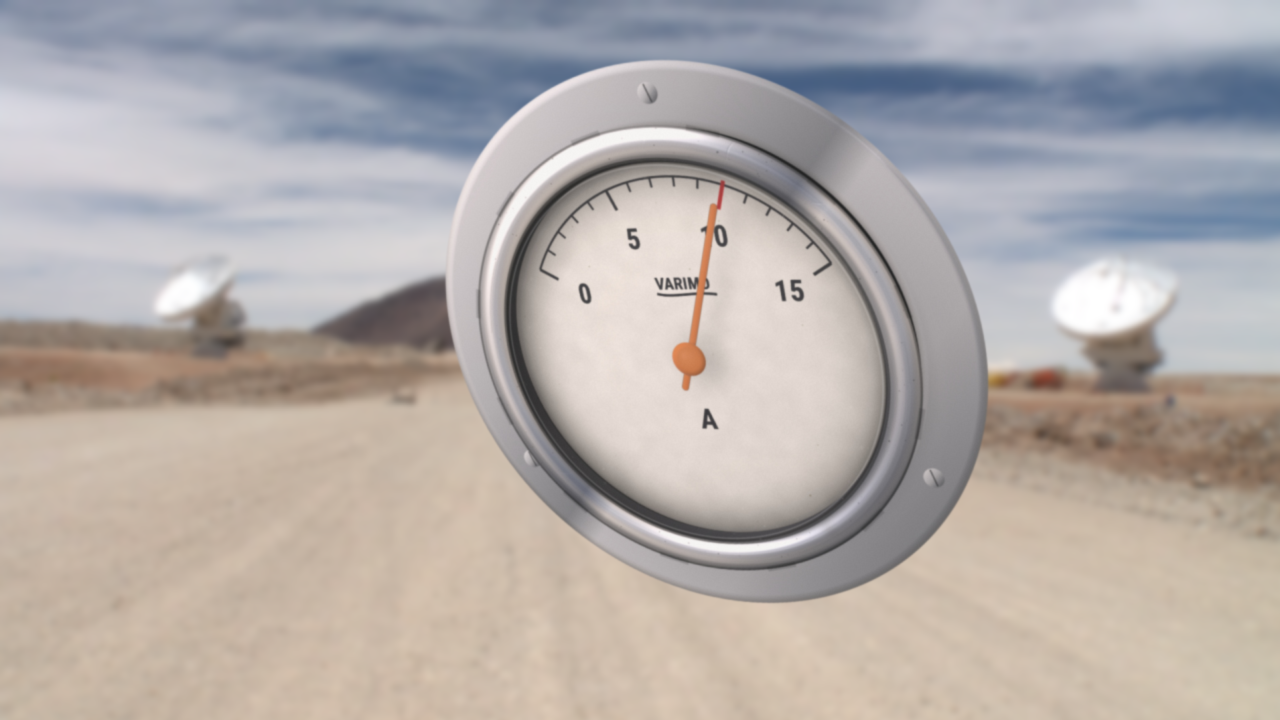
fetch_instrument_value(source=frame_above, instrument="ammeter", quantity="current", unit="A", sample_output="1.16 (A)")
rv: 10 (A)
